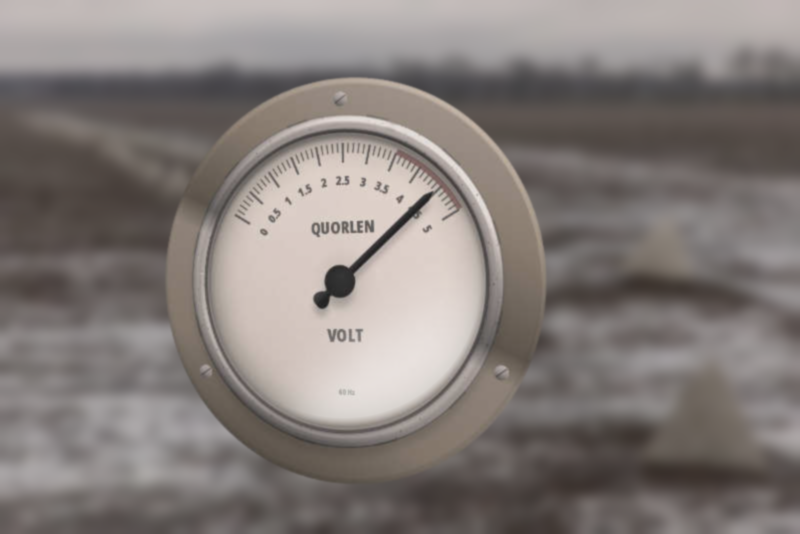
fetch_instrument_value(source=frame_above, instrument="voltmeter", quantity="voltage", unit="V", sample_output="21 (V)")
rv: 4.5 (V)
